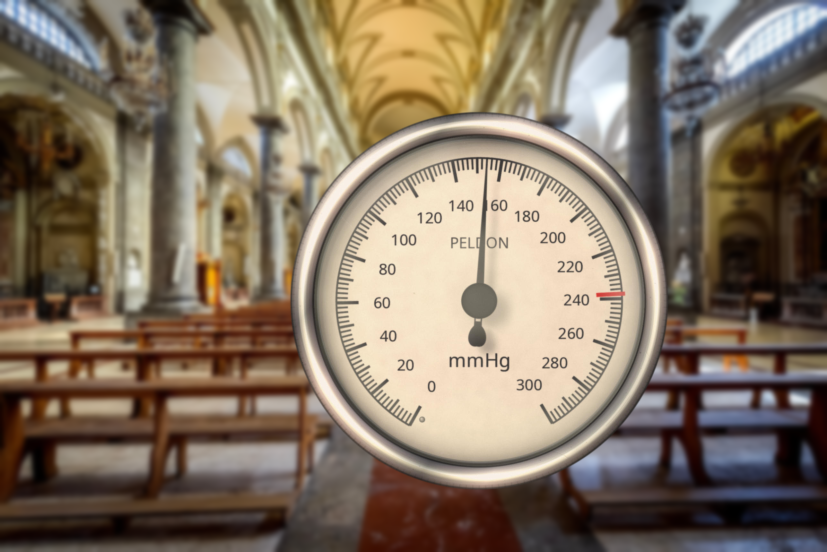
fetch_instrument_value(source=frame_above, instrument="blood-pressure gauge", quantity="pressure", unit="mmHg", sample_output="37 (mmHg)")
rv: 154 (mmHg)
